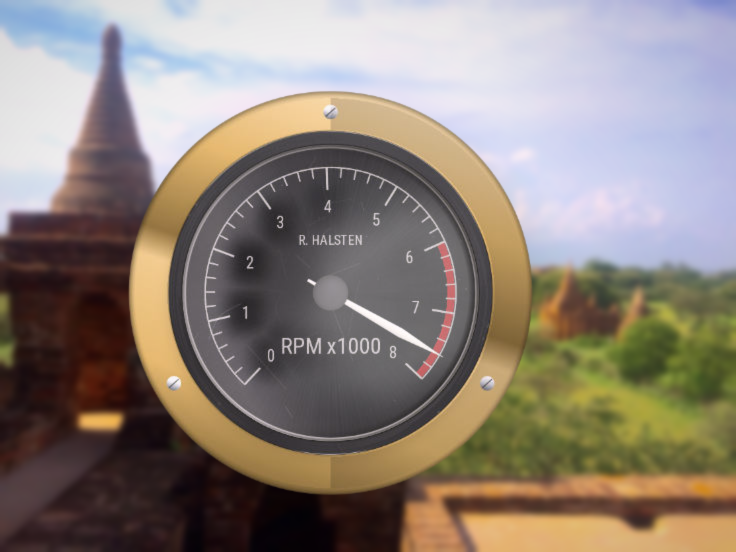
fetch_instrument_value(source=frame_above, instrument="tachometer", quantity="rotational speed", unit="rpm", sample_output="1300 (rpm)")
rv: 7600 (rpm)
